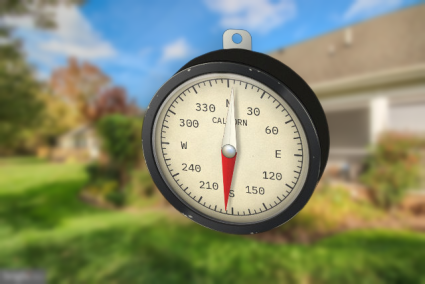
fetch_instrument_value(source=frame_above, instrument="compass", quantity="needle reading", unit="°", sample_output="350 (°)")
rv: 185 (°)
